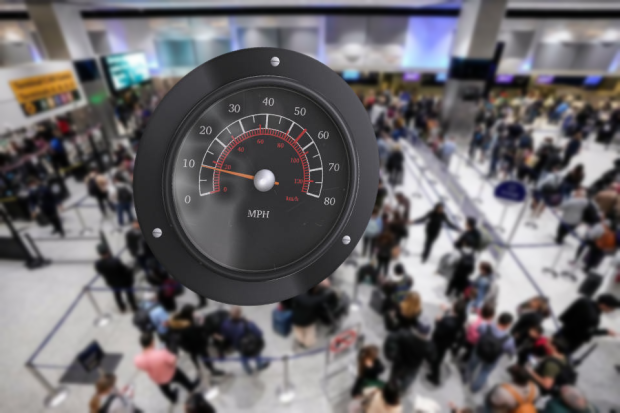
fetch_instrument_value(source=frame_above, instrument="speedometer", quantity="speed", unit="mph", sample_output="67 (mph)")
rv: 10 (mph)
